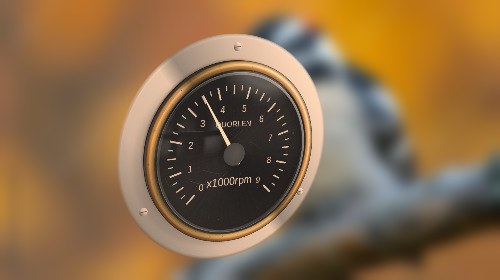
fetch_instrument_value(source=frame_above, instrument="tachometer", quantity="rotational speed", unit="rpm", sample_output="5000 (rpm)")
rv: 3500 (rpm)
